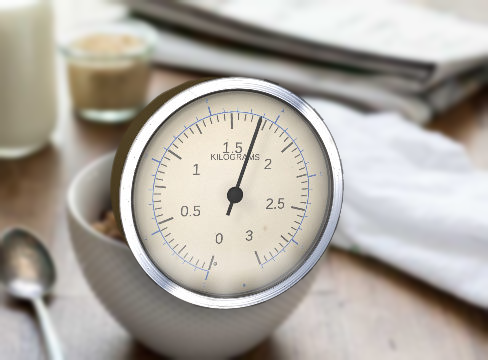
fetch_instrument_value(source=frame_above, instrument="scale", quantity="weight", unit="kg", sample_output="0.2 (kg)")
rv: 1.7 (kg)
